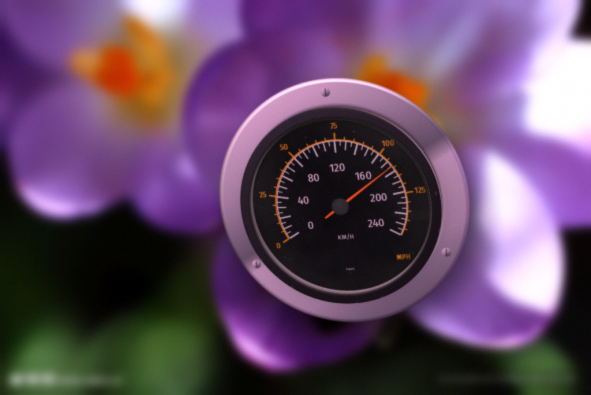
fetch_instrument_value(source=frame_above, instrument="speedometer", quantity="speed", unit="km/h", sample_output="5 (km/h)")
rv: 175 (km/h)
